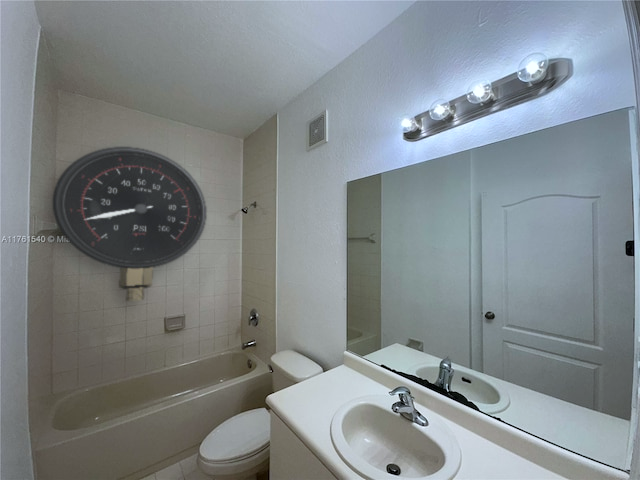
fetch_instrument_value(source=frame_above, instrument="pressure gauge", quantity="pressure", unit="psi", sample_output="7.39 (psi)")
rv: 10 (psi)
